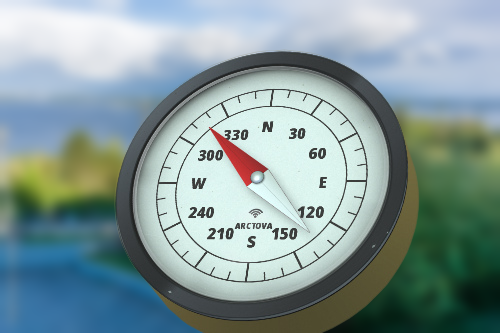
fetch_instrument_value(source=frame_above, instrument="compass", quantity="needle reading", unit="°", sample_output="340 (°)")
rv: 315 (°)
